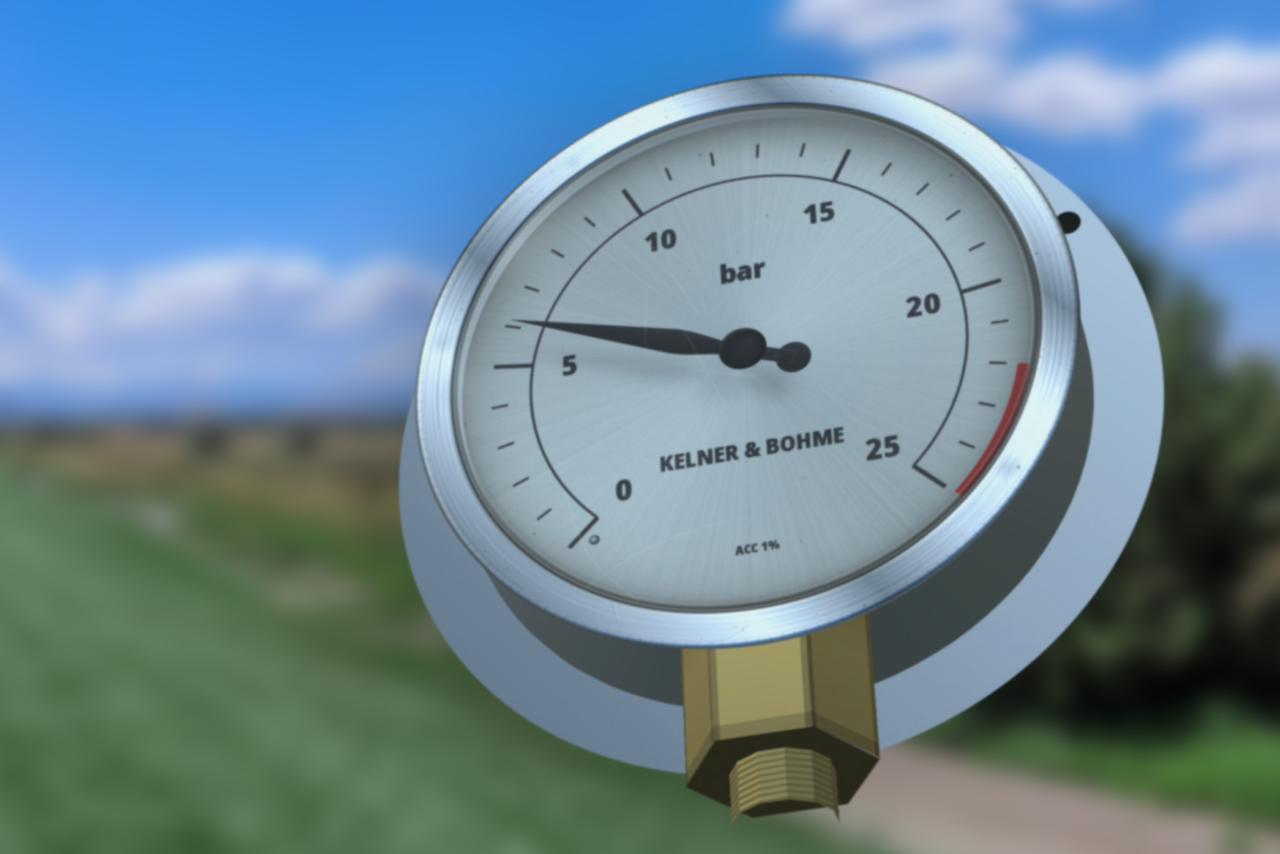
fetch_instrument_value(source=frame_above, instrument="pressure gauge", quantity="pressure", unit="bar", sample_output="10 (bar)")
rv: 6 (bar)
